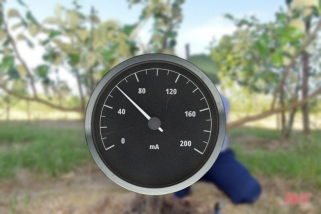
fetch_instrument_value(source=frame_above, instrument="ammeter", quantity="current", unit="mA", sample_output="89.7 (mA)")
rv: 60 (mA)
